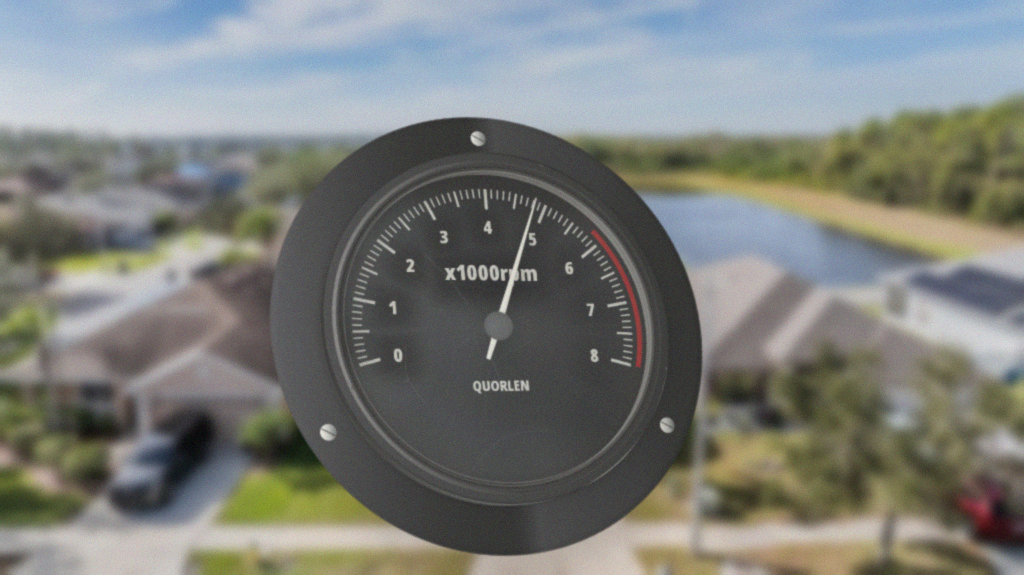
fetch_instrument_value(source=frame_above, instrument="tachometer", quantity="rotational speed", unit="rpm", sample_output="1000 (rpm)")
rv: 4800 (rpm)
